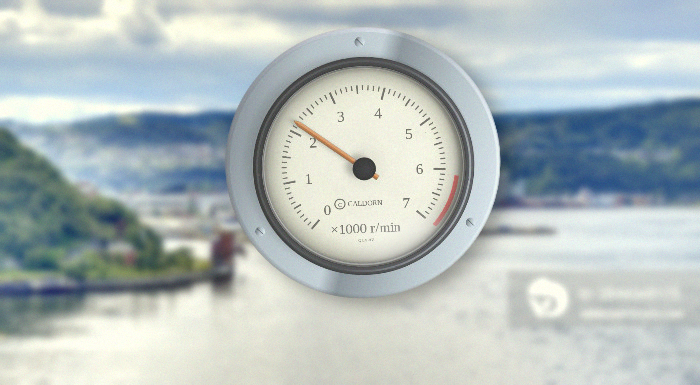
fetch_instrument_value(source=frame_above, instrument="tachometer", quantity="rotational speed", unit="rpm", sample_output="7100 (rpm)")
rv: 2200 (rpm)
